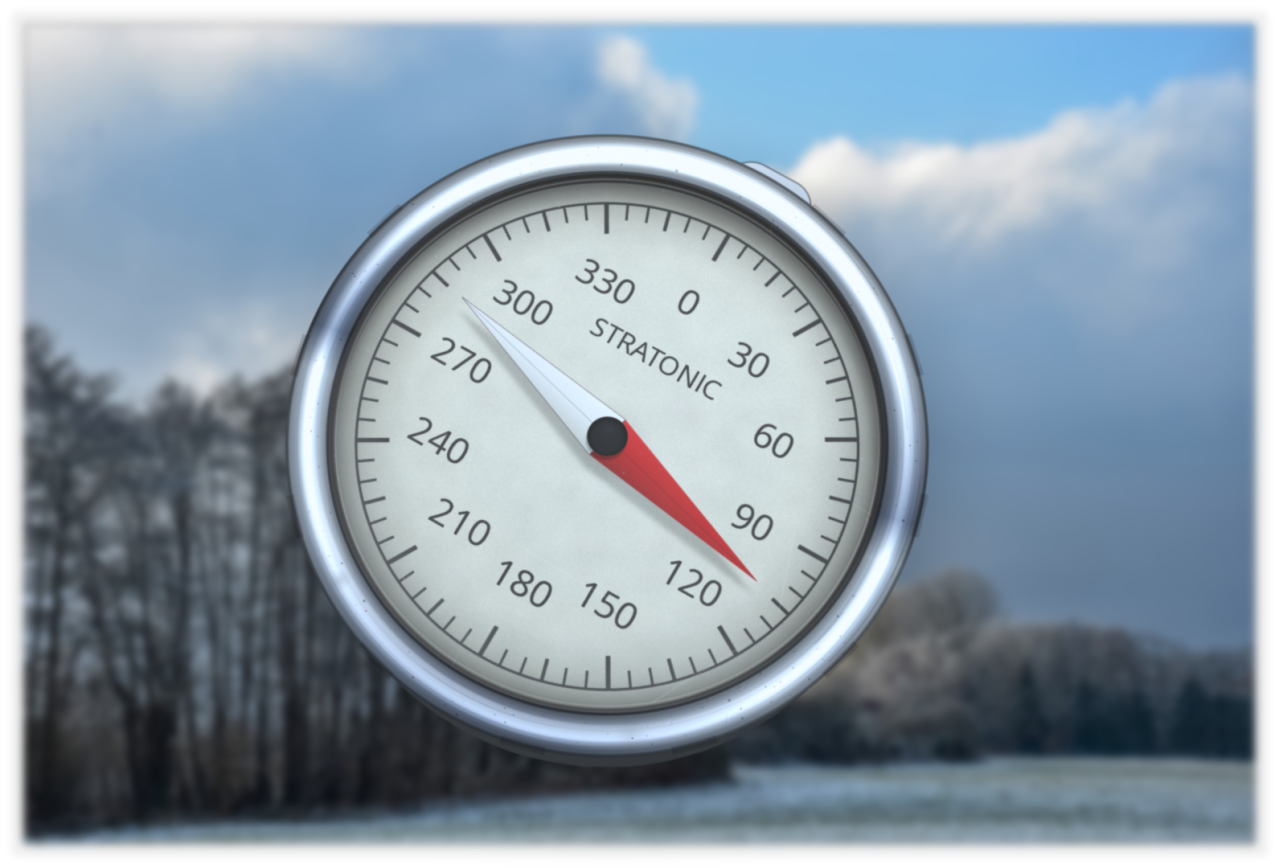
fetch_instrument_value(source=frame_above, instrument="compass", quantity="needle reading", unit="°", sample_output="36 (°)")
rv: 105 (°)
